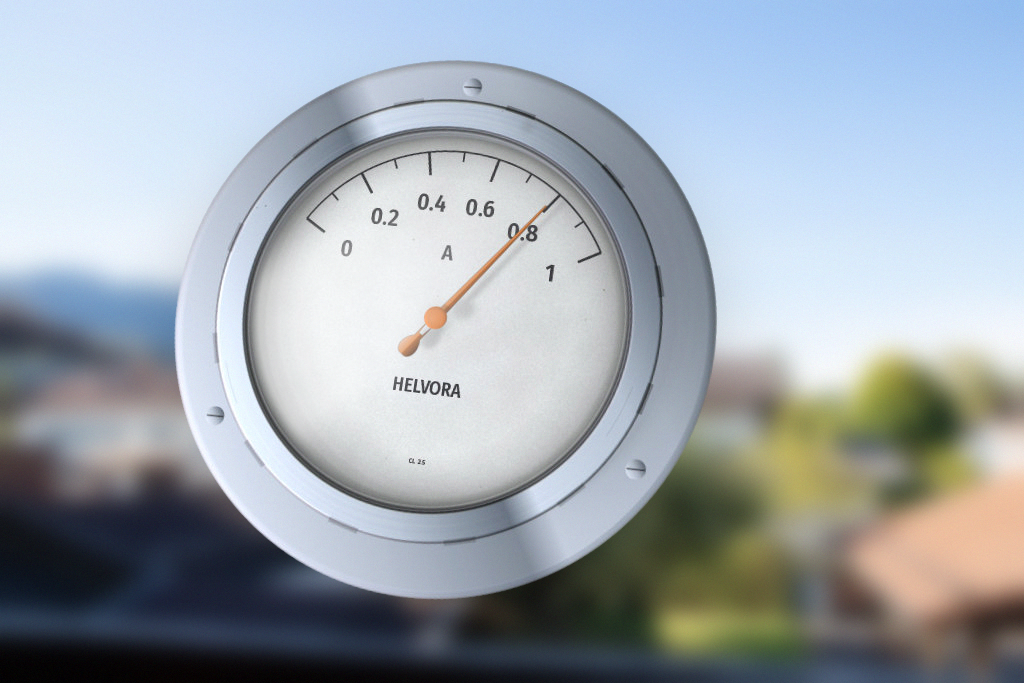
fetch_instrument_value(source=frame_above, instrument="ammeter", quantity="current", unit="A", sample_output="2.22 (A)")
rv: 0.8 (A)
